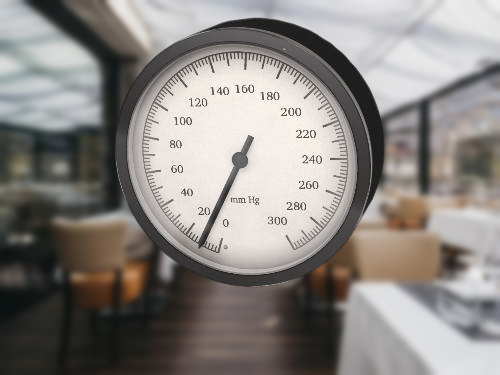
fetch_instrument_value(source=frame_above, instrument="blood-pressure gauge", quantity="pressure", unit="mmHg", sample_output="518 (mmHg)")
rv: 10 (mmHg)
